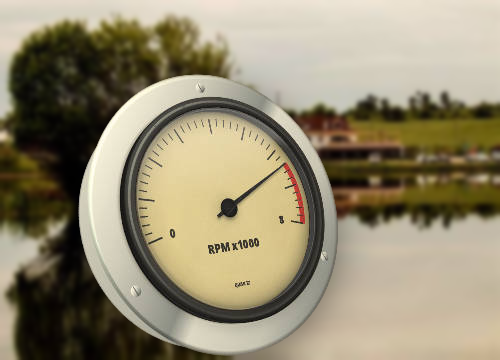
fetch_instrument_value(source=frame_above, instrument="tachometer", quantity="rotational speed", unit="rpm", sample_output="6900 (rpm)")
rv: 6400 (rpm)
